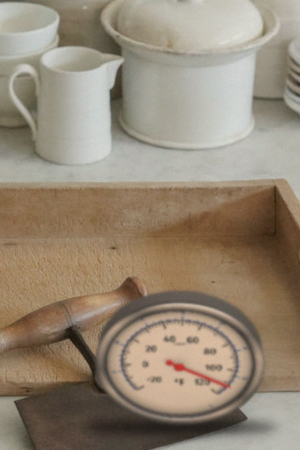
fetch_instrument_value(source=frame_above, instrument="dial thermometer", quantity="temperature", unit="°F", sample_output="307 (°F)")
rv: 110 (°F)
